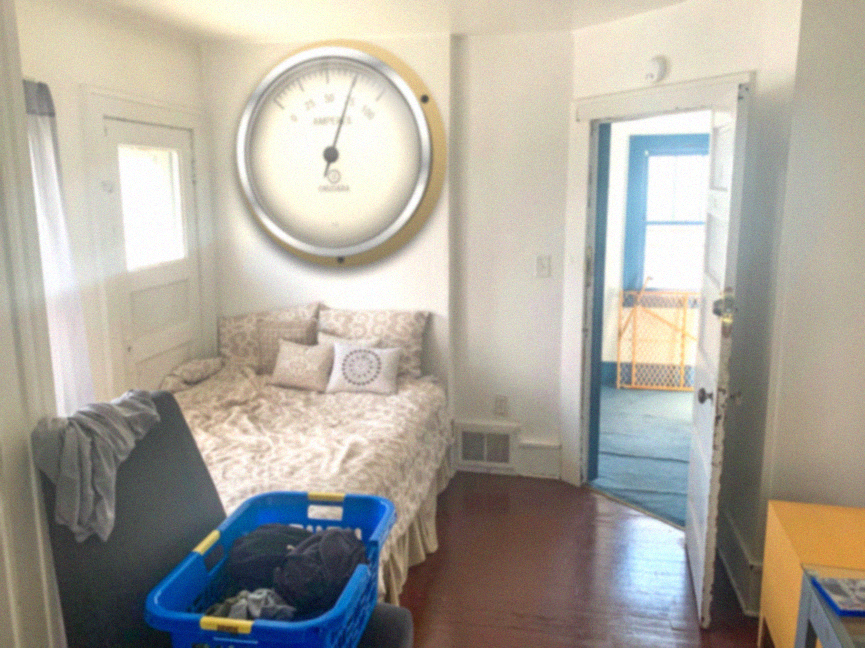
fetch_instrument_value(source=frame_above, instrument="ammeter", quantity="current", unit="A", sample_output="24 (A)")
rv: 75 (A)
